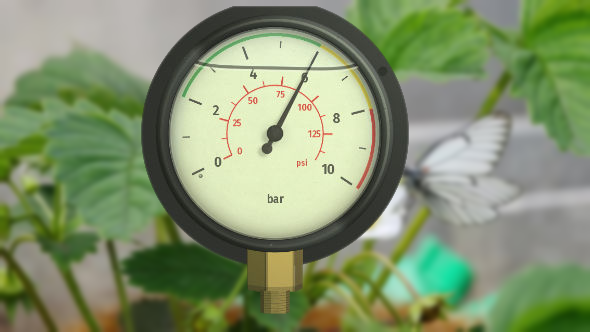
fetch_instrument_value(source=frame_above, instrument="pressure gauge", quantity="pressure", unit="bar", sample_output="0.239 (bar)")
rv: 6 (bar)
